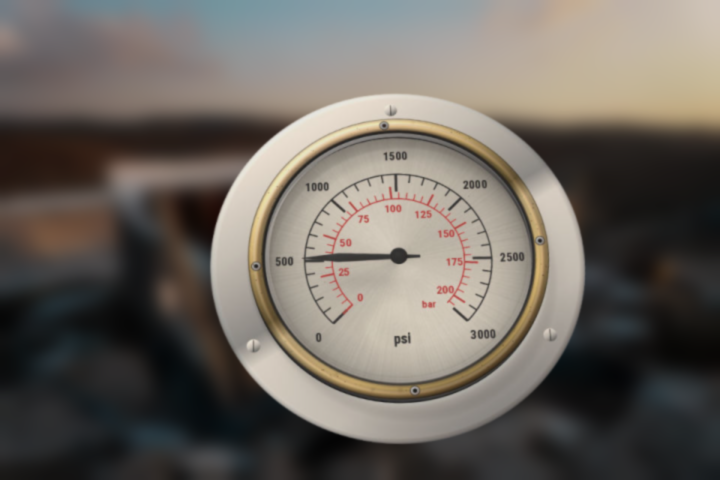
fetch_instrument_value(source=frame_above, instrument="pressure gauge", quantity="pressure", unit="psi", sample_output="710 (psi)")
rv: 500 (psi)
